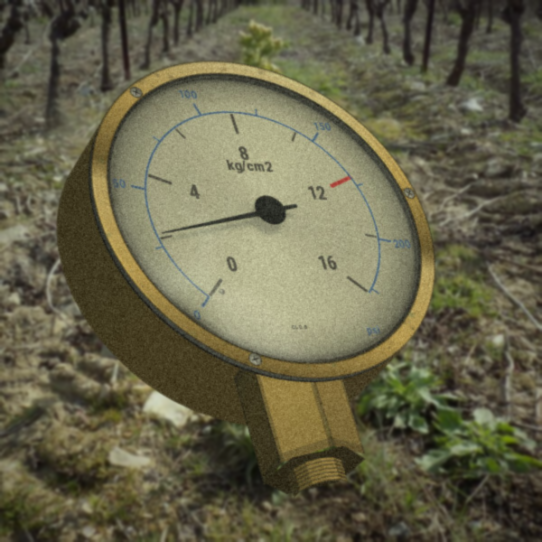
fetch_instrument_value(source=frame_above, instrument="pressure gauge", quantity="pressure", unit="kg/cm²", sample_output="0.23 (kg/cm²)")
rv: 2 (kg/cm²)
